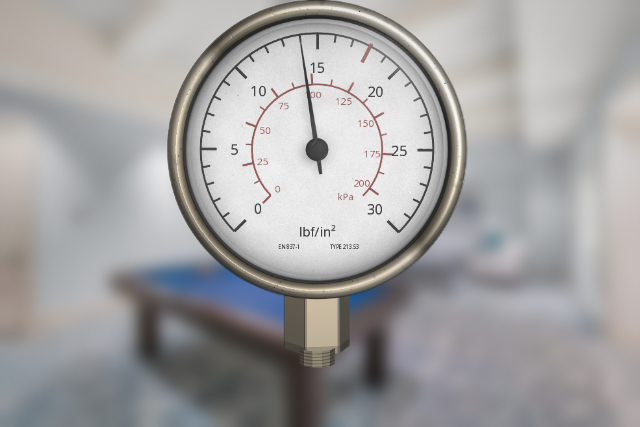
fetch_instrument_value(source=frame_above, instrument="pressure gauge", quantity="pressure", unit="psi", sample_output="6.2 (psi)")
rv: 14 (psi)
